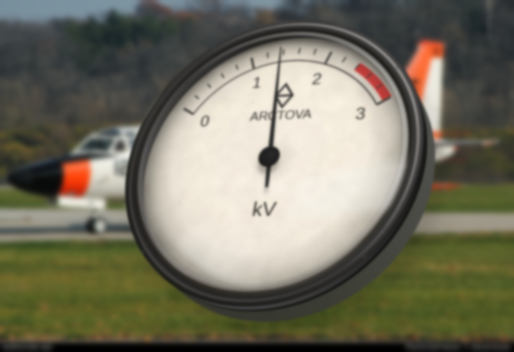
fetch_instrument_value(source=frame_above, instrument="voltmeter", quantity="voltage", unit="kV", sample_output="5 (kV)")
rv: 1.4 (kV)
